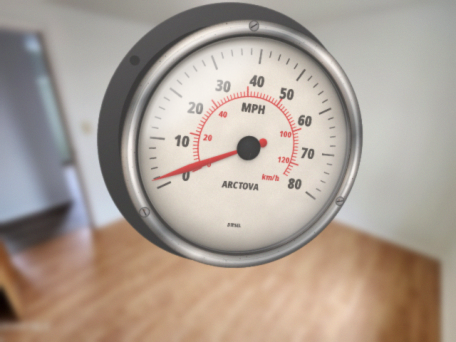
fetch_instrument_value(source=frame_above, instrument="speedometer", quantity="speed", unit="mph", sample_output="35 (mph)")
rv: 2 (mph)
